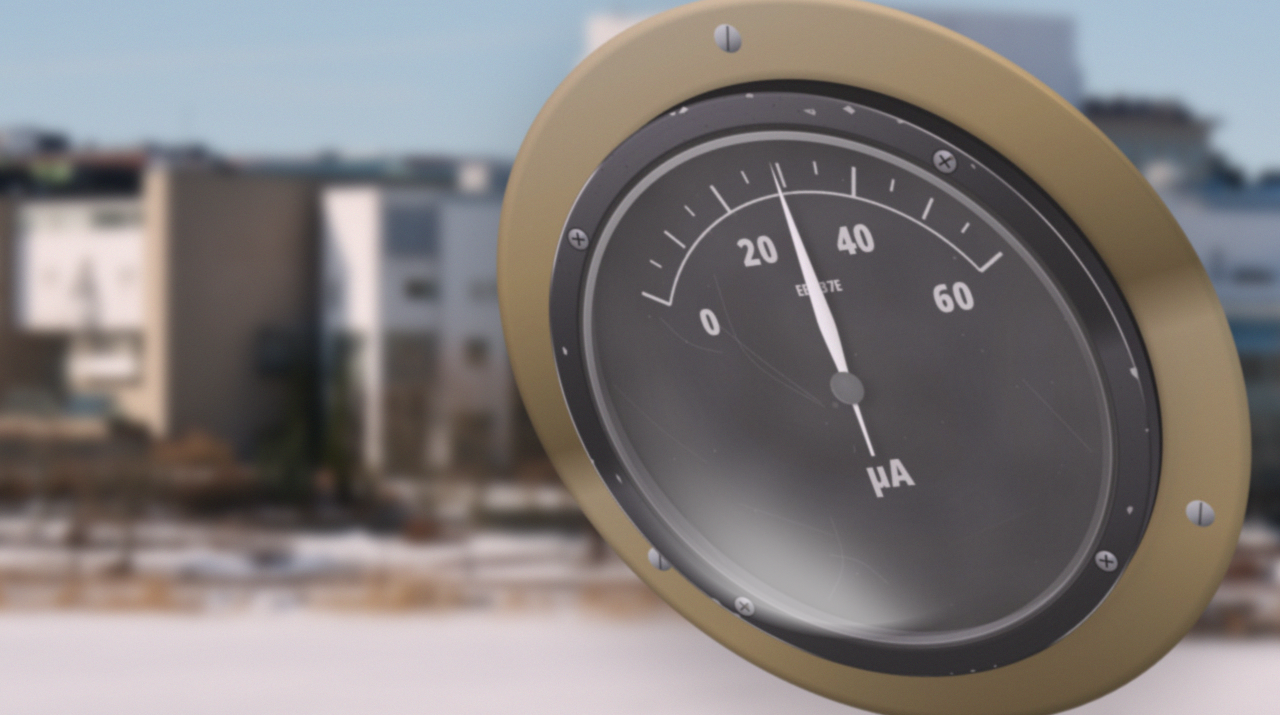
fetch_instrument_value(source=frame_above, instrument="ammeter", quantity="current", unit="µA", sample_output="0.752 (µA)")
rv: 30 (µA)
